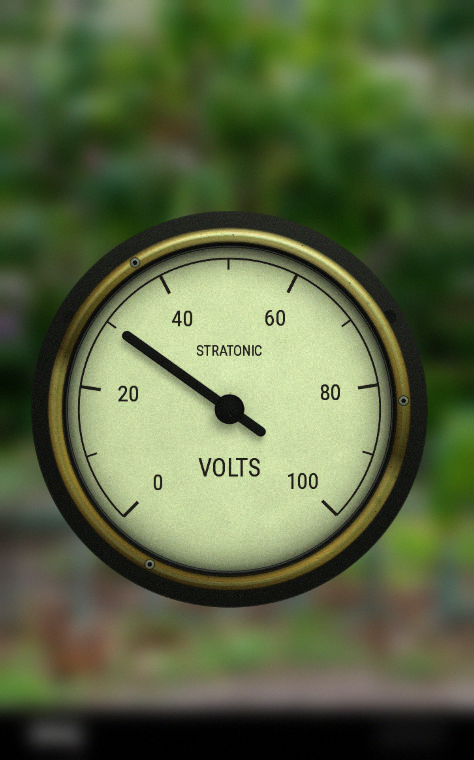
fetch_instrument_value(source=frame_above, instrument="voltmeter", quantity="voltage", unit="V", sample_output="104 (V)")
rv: 30 (V)
